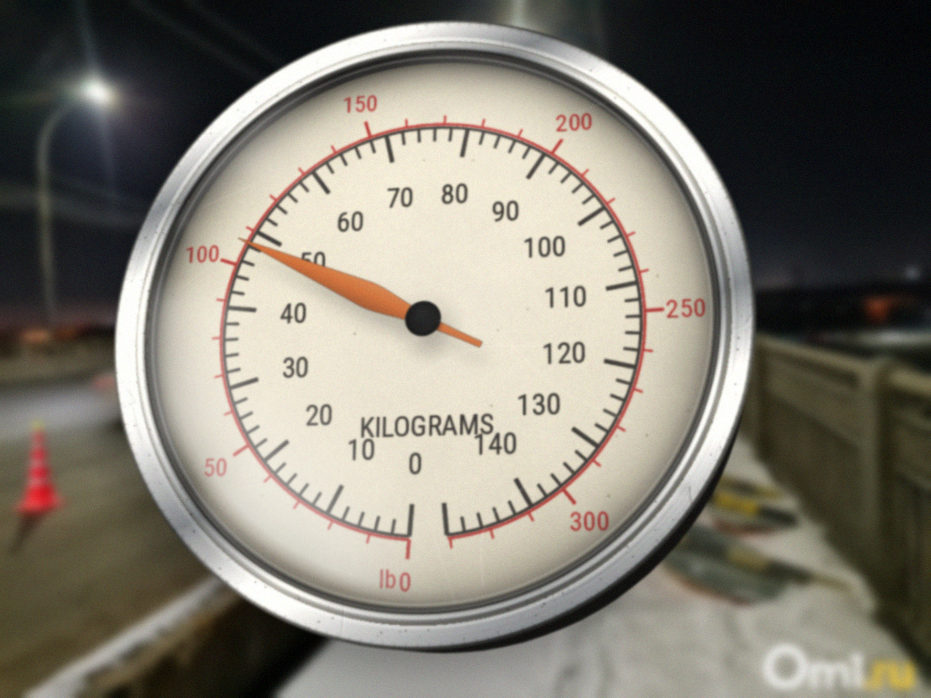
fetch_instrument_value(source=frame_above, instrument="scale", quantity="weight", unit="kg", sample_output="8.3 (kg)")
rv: 48 (kg)
